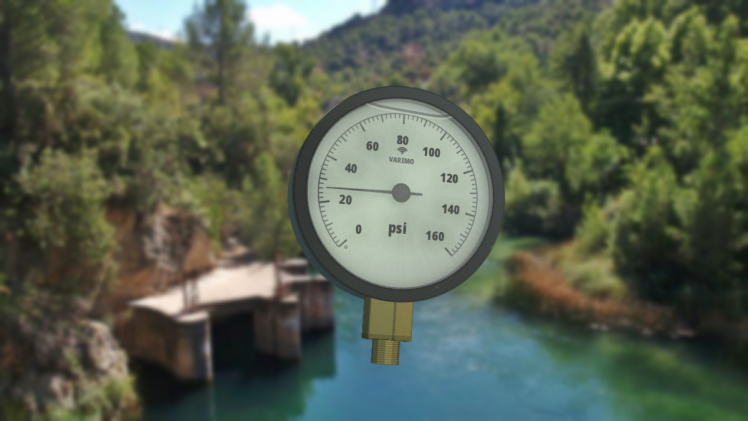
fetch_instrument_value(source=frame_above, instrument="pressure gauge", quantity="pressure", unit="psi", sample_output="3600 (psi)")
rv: 26 (psi)
